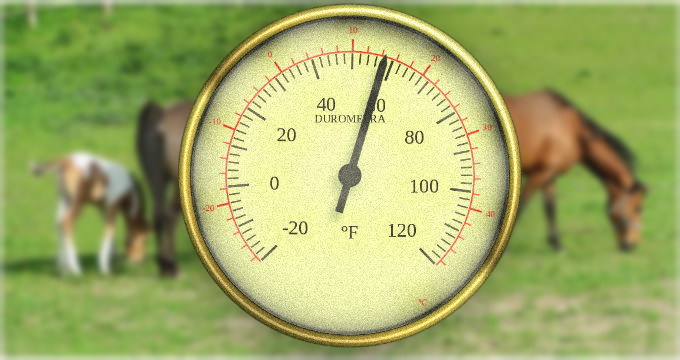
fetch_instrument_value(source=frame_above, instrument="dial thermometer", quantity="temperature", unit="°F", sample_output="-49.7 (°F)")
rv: 58 (°F)
